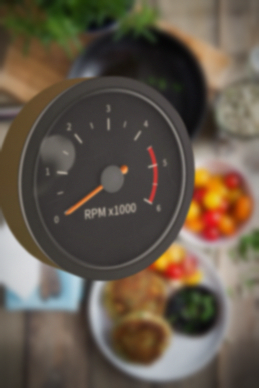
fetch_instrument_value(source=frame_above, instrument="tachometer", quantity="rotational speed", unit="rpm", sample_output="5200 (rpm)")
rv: 0 (rpm)
